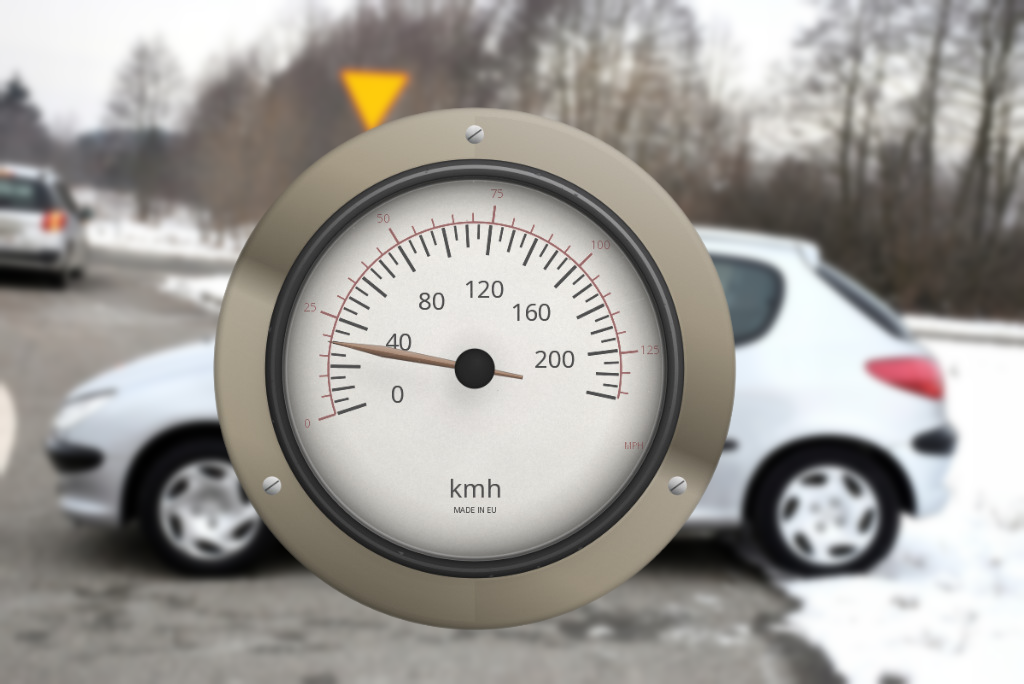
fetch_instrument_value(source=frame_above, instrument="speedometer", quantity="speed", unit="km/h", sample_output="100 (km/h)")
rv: 30 (km/h)
